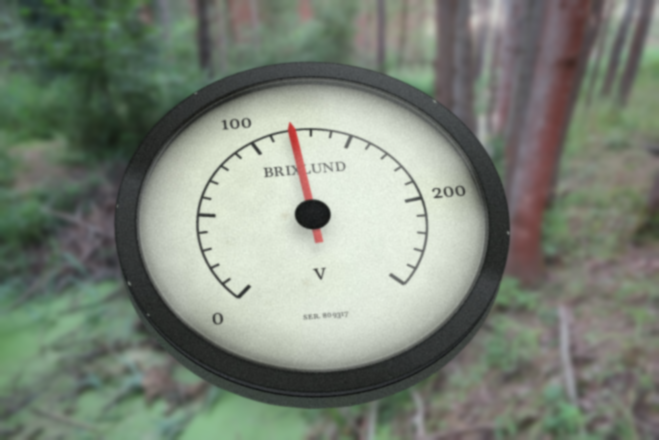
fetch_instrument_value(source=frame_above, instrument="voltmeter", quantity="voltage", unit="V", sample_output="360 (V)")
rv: 120 (V)
